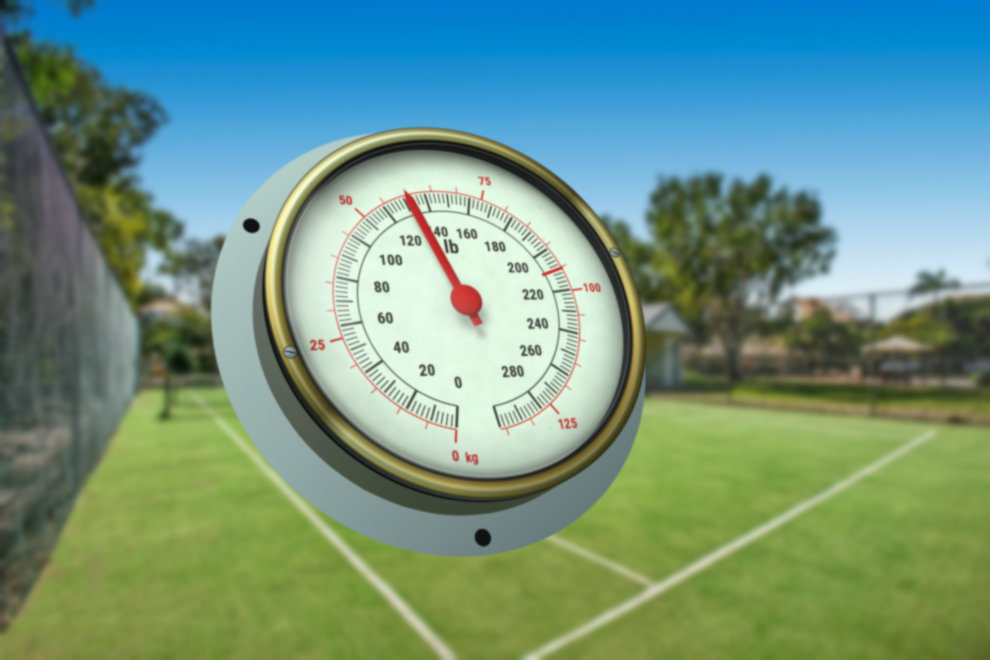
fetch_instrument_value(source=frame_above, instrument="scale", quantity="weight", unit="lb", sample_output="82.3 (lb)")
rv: 130 (lb)
